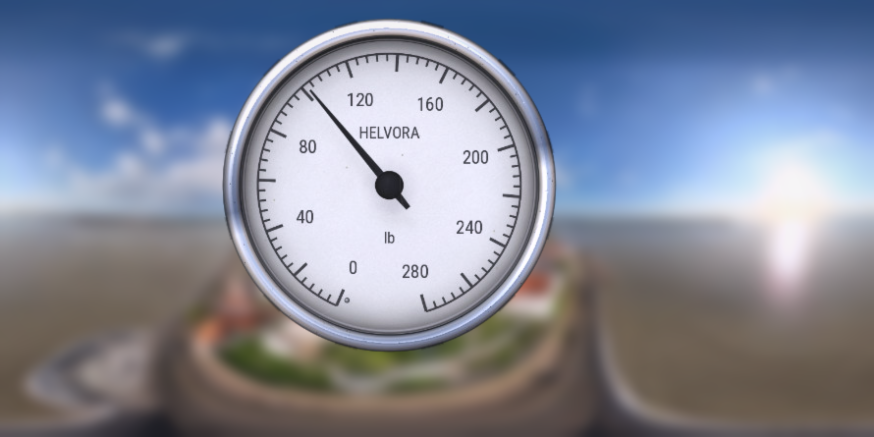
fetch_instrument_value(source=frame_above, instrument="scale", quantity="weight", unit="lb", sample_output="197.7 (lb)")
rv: 102 (lb)
